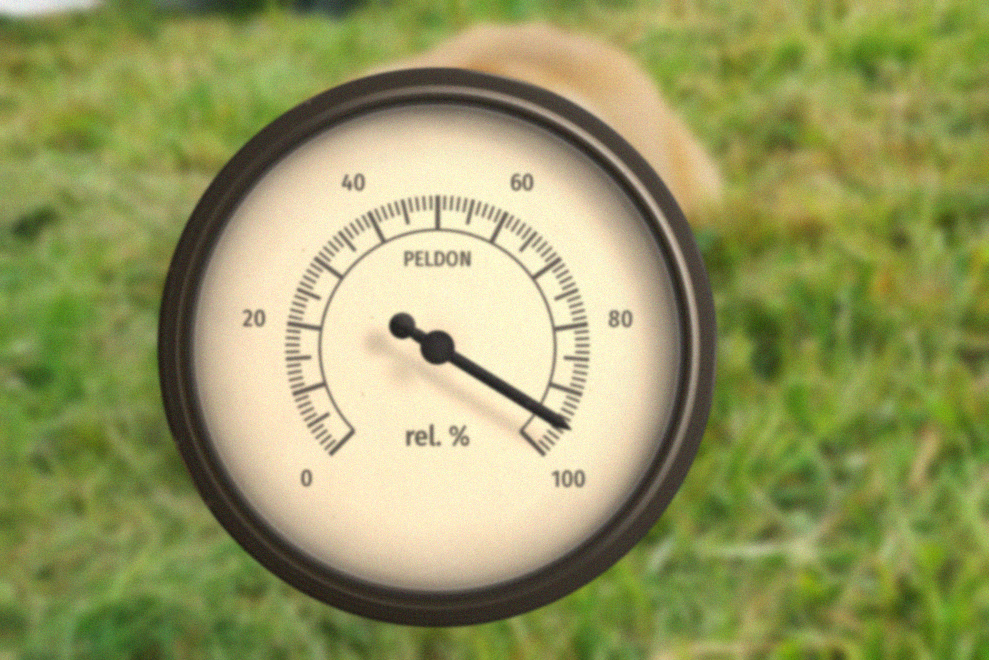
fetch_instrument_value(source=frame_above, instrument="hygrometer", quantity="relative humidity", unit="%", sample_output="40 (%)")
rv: 95 (%)
